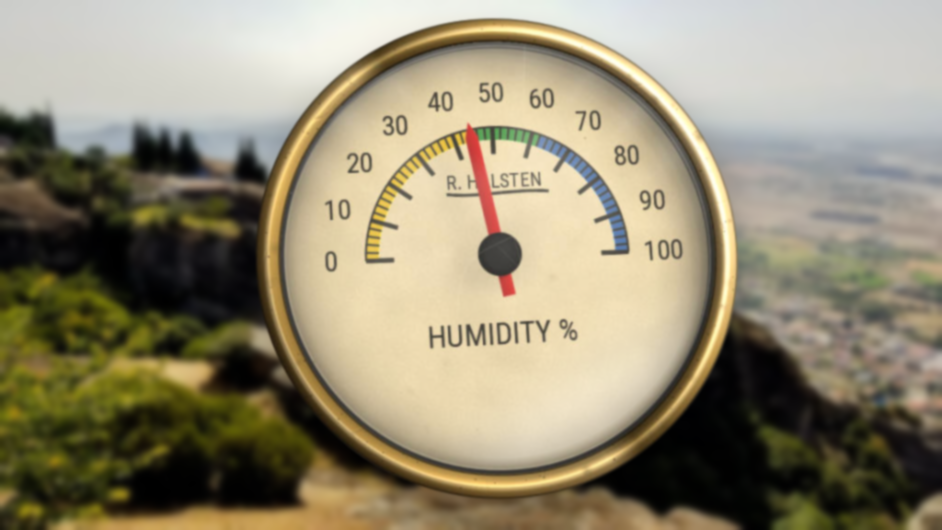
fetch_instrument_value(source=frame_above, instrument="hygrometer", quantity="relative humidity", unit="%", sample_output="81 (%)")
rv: 44 (%)
